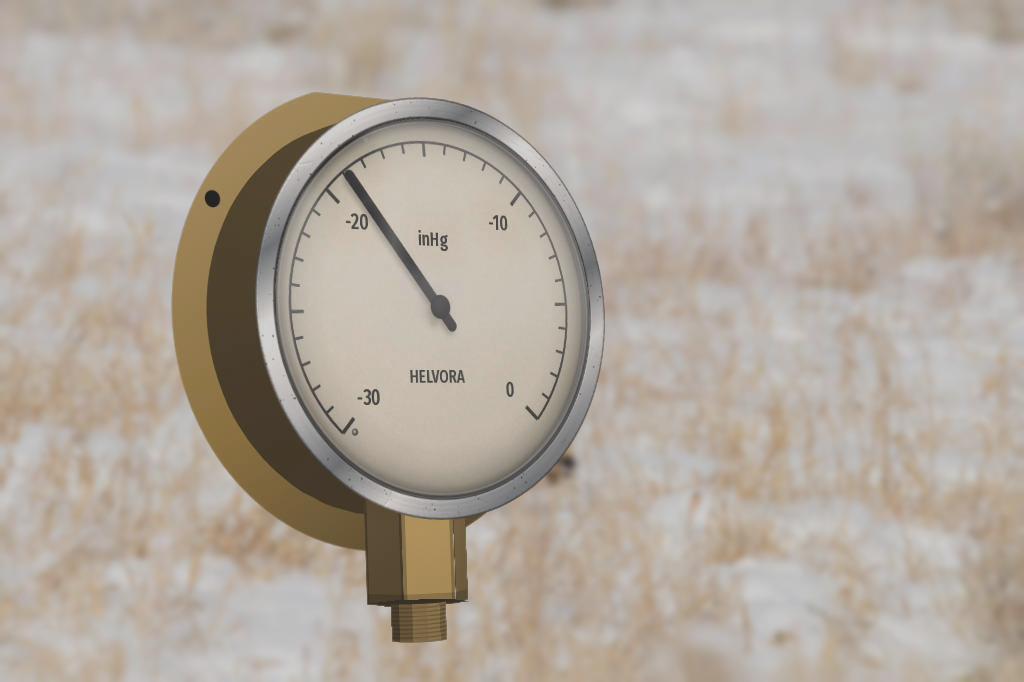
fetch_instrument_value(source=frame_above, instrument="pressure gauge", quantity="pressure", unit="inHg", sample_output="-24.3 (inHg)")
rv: -19 (inHg)
